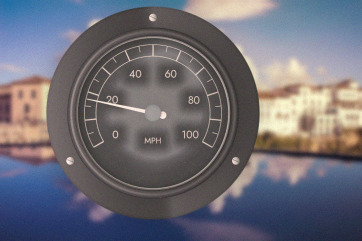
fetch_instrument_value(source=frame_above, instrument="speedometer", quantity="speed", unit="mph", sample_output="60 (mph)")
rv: 17.5 (mph)
